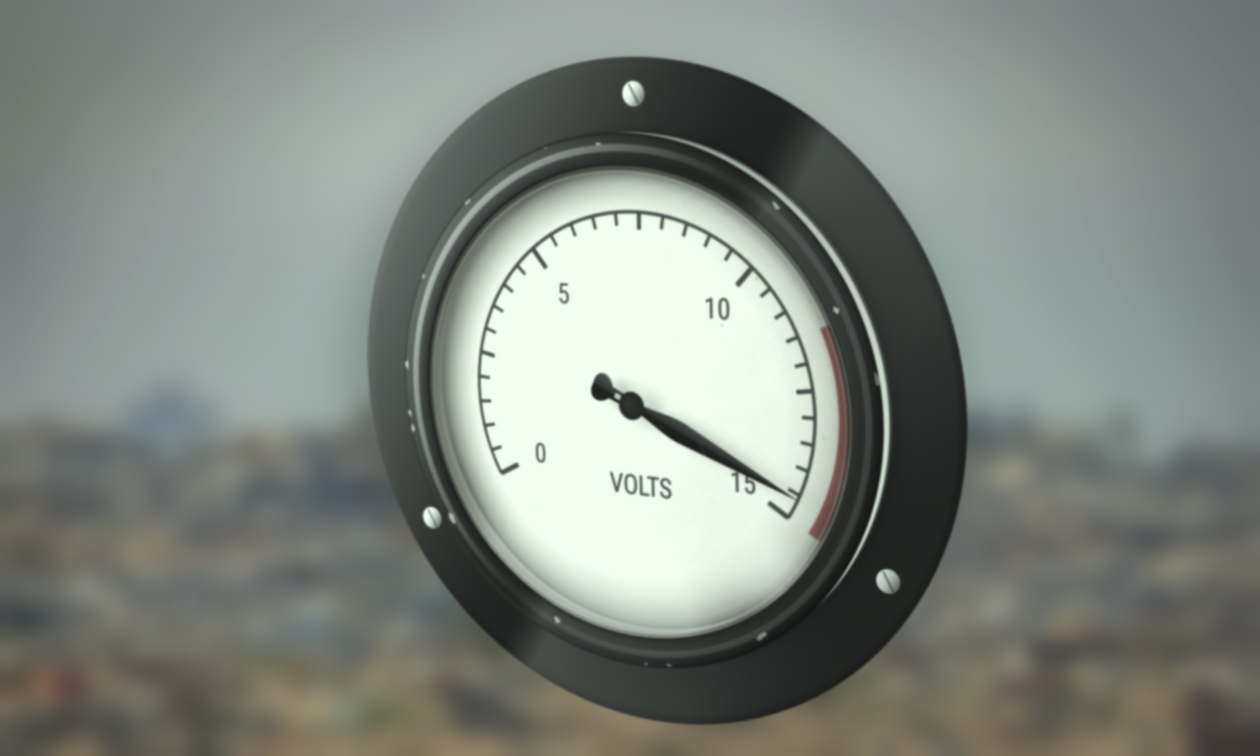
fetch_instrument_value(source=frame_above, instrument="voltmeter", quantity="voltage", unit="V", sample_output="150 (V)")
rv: 14.5 (V)
